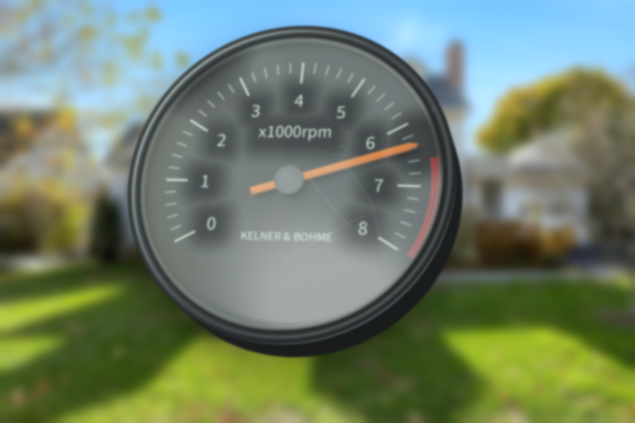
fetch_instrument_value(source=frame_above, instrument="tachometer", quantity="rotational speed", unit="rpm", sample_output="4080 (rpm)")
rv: 6400 (rpm)
